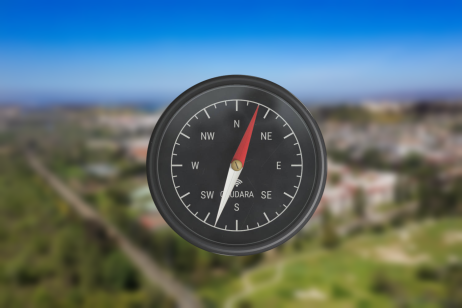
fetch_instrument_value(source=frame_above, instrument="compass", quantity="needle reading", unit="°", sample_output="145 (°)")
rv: 20 (°)
